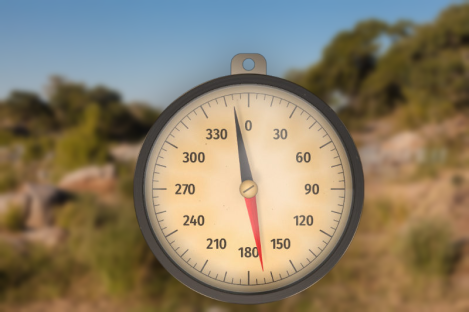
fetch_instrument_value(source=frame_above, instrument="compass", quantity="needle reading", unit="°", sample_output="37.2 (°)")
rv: 170 (°)
